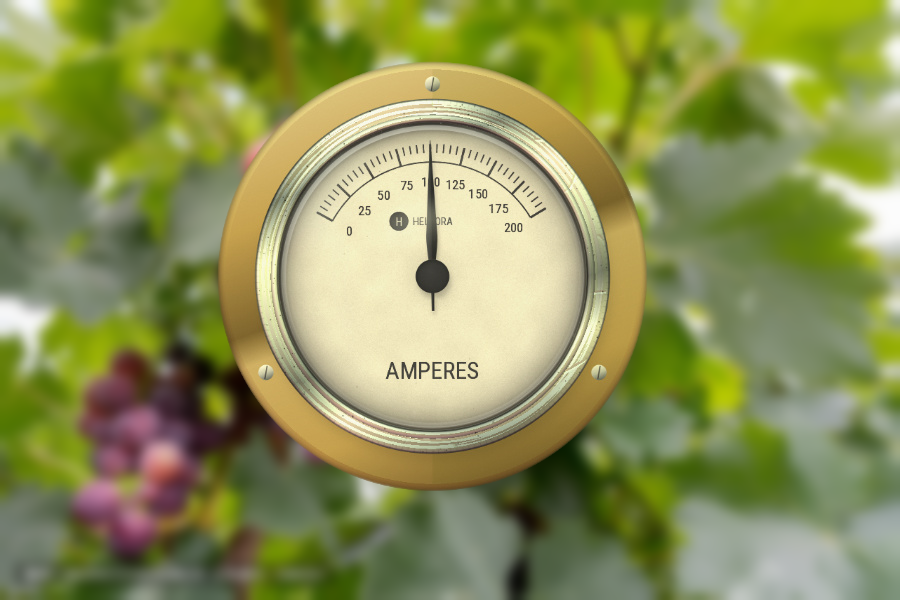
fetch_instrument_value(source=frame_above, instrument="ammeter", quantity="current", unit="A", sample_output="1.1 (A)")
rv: 100 (A)
